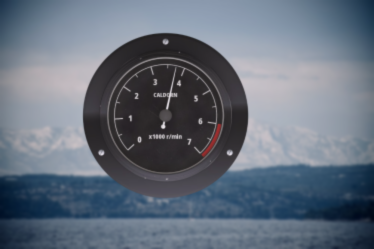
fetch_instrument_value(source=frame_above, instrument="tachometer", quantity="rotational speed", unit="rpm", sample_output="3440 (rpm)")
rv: 3750 (rpm)
